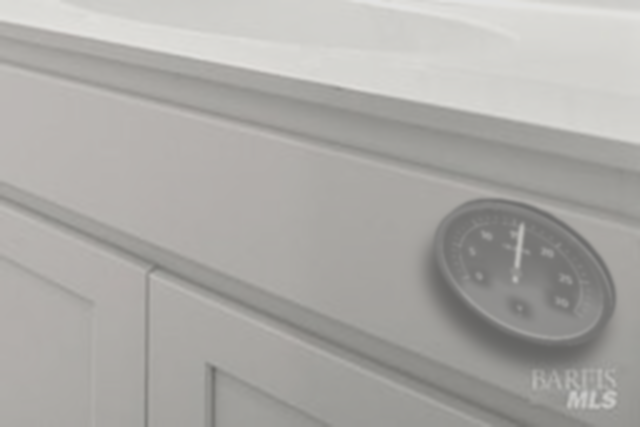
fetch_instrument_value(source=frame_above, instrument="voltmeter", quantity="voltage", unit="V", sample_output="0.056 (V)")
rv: 16 (V)
